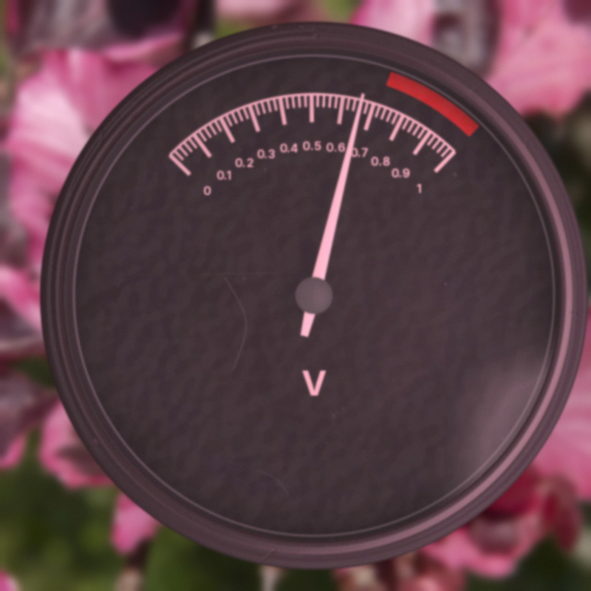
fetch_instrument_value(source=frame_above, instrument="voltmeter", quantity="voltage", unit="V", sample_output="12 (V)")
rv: 0.66 (V)
